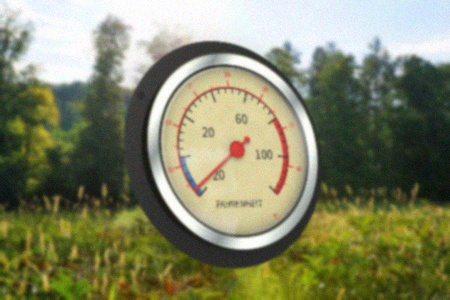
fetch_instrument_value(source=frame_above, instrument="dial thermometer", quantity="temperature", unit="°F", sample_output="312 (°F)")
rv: -16 (°F)
